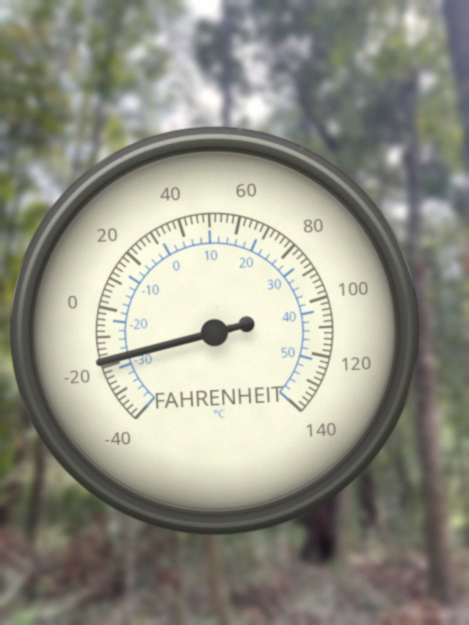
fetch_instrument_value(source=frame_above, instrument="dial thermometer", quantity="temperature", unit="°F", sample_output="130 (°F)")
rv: -18 (°F)
